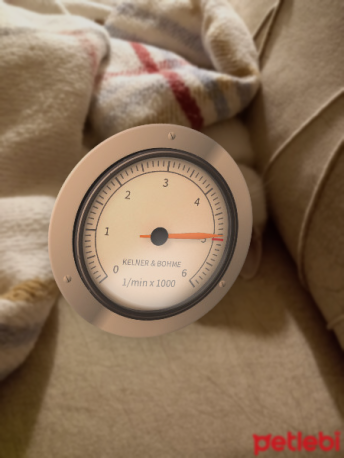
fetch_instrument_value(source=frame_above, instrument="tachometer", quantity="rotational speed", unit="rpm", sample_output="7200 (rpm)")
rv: 4900 (rpm)
